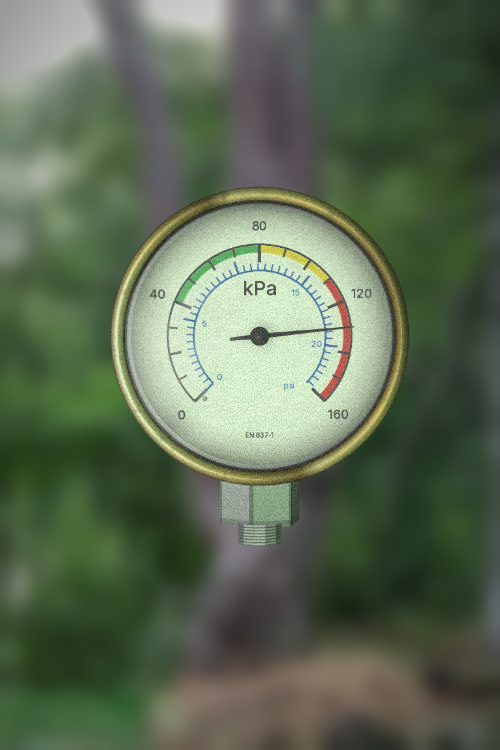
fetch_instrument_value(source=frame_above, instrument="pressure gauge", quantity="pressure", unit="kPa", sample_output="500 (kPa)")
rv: 130 (kPa)
